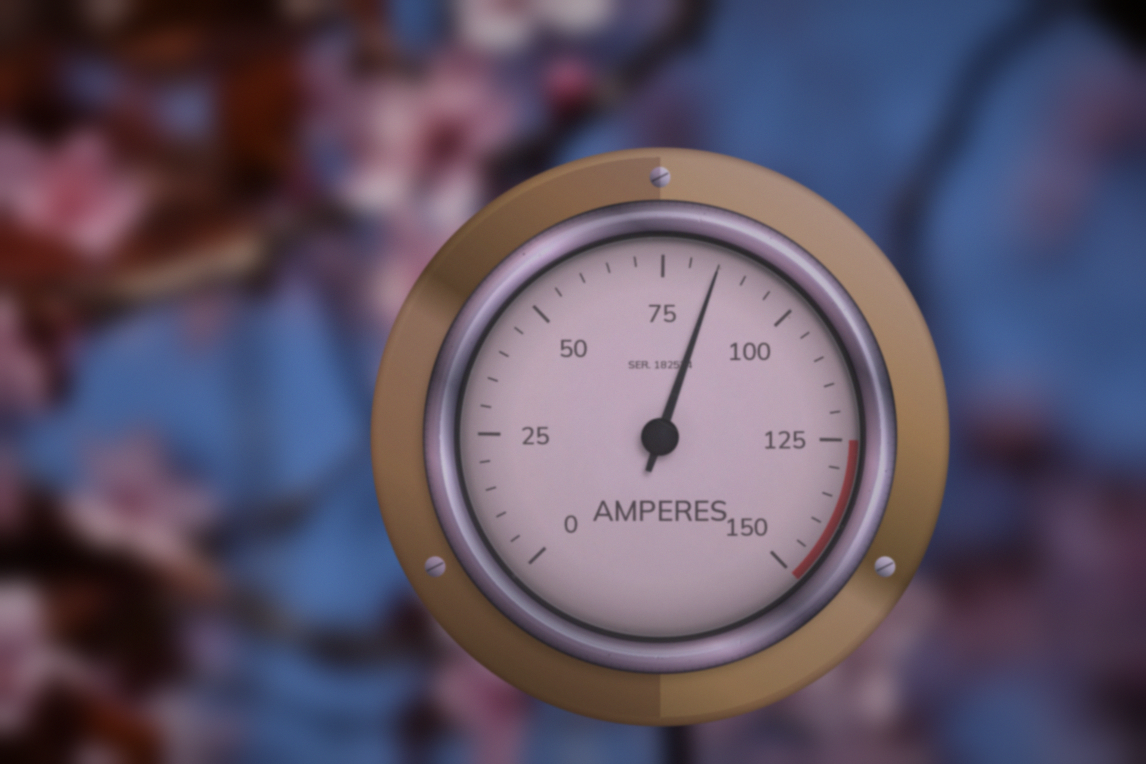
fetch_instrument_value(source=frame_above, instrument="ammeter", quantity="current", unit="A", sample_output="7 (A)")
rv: 85 (A)
